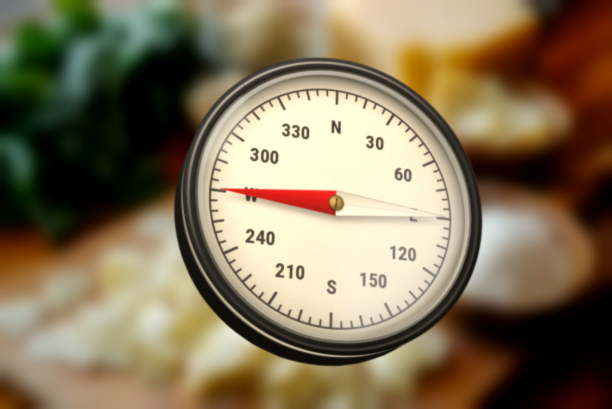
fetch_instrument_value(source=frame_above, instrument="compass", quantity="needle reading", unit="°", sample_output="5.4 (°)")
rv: 270 (°)
